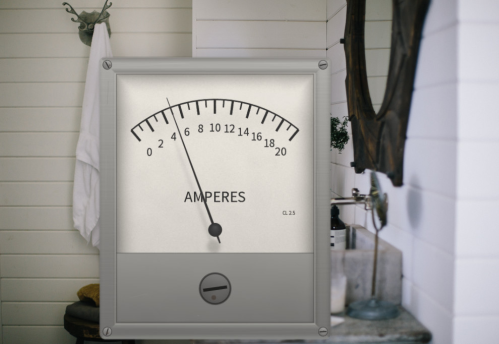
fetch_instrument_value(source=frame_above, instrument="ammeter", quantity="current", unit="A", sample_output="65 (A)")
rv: 5 (A)
